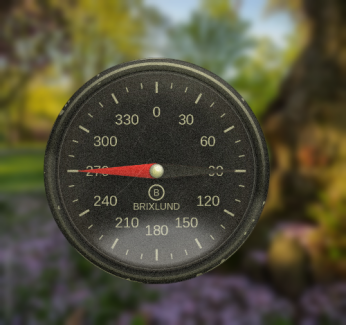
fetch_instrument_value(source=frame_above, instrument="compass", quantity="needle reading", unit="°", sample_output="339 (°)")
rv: 270 (°)
